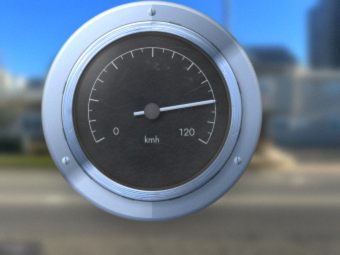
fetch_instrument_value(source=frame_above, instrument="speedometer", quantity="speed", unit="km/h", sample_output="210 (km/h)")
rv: 100 (km/h)
